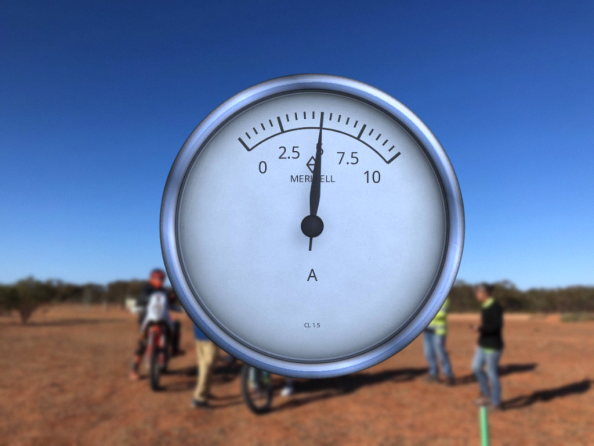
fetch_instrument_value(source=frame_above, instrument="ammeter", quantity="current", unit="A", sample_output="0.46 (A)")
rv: 5 (A)
